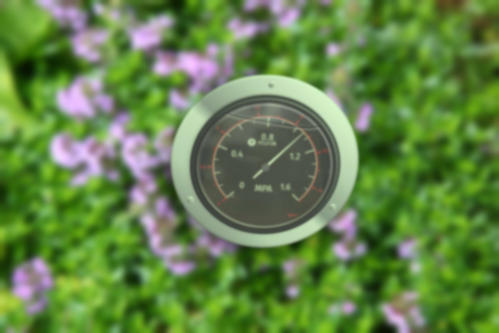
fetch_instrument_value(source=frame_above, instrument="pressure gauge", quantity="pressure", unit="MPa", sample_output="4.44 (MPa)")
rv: 1.05 (MPa)
